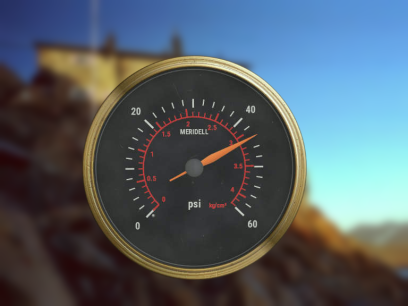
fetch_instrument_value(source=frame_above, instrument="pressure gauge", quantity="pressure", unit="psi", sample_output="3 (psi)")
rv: 44 (psi)
